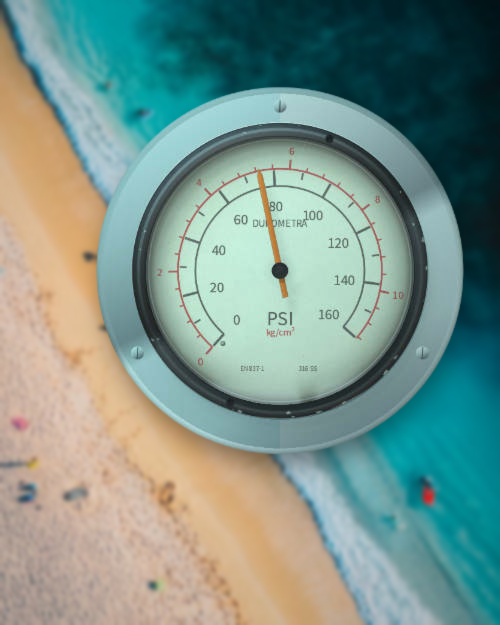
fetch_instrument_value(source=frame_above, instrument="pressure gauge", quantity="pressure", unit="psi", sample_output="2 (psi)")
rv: 75 (psi)
